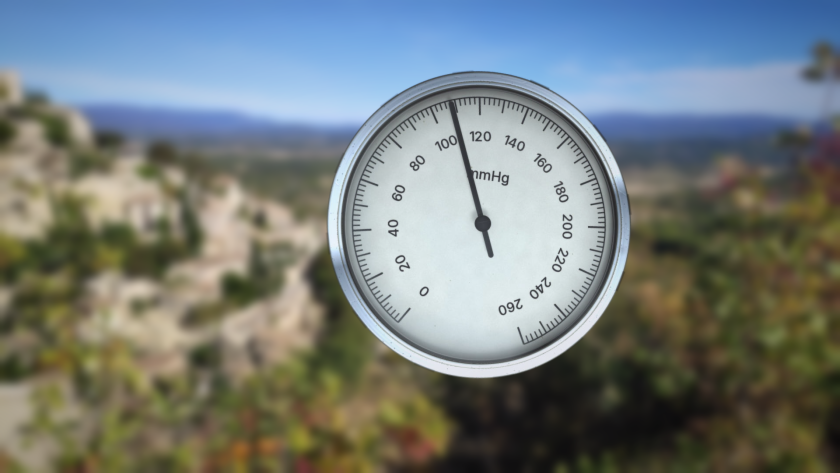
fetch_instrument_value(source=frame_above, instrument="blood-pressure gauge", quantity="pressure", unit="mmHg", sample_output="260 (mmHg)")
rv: 108 (mmHg)
